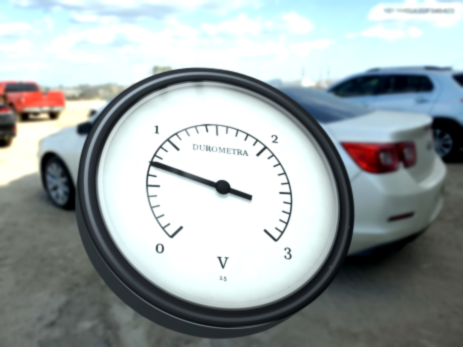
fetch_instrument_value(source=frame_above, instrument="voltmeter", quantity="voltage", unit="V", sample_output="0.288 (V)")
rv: 0.7 (V)
